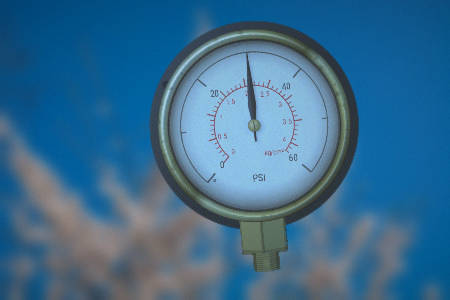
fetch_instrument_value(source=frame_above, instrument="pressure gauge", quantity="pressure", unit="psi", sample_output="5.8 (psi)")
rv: 30 (psi)
